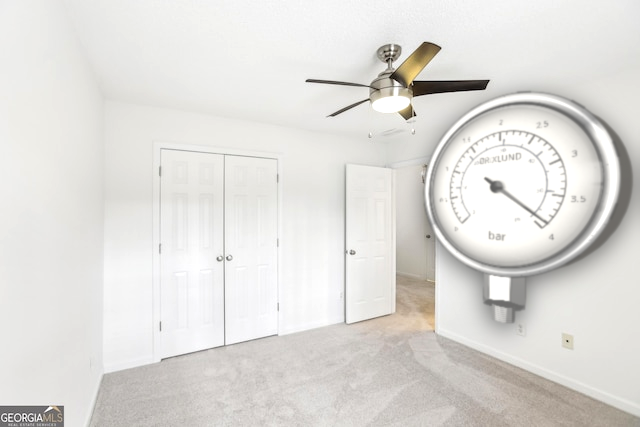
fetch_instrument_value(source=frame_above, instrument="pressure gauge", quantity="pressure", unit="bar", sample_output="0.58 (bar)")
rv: 3.9 (bar)
